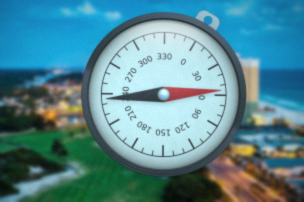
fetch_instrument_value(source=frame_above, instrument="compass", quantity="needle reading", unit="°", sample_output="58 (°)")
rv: 55 (°)
